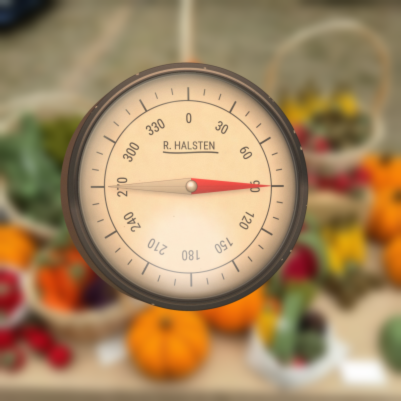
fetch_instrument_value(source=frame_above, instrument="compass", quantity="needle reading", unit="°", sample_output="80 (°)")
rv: 90 (°)
